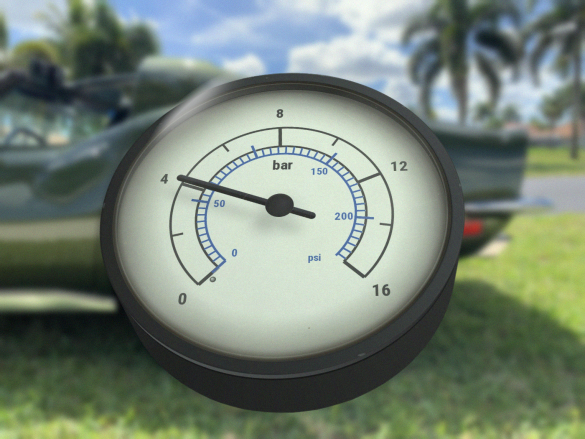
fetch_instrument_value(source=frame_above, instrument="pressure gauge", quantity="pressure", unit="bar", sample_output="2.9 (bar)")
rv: 4 (bar)
